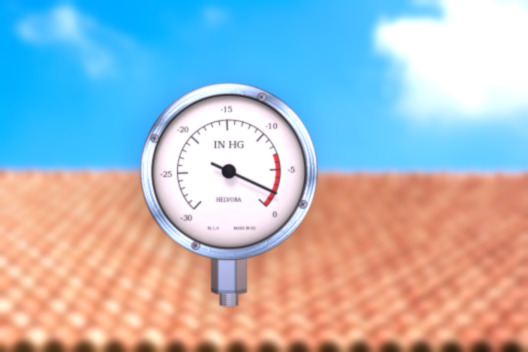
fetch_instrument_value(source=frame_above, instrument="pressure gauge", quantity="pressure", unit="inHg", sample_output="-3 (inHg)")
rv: -2 (inHg)
